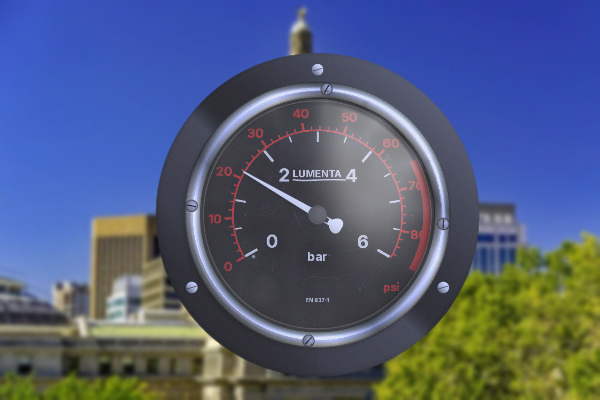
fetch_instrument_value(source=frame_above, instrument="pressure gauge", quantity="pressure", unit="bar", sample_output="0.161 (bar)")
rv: 1.5 (bar)
